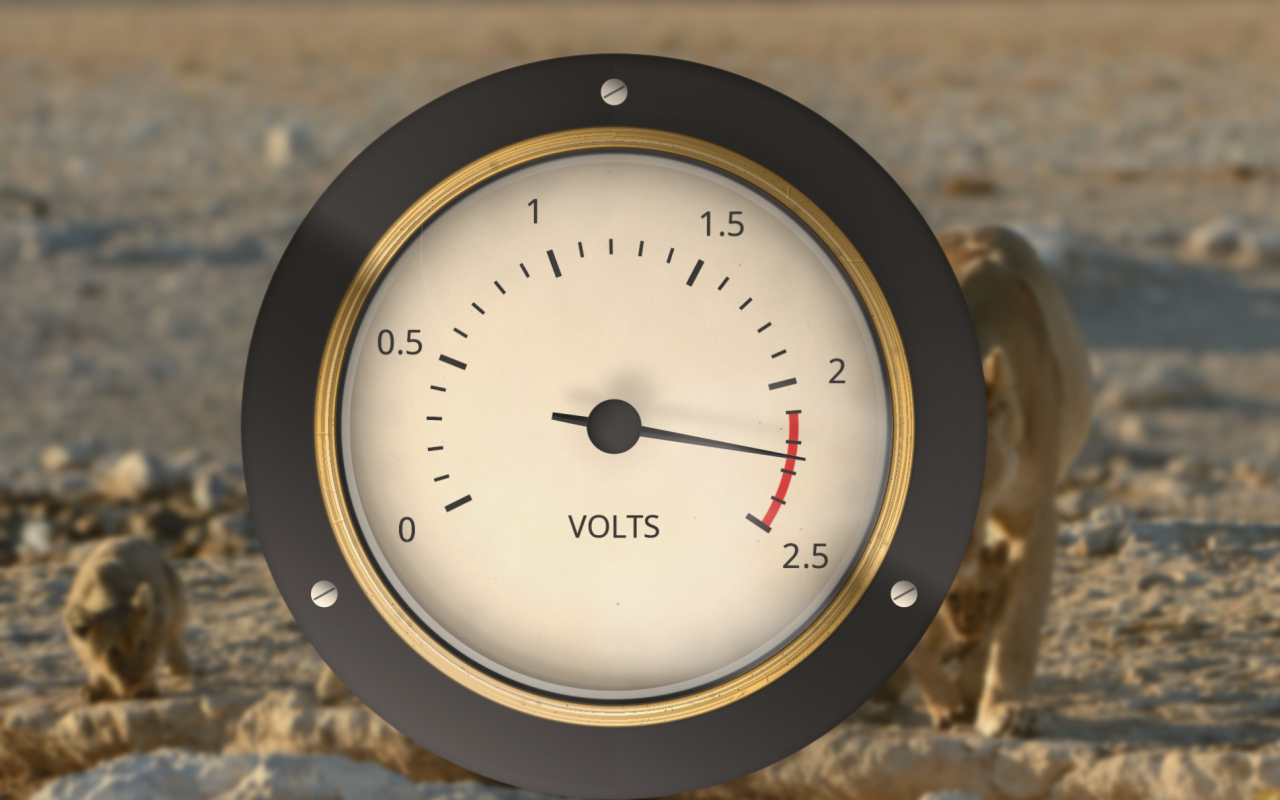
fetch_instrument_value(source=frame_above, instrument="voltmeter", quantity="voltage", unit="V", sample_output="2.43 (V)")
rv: 2.25 (V)
